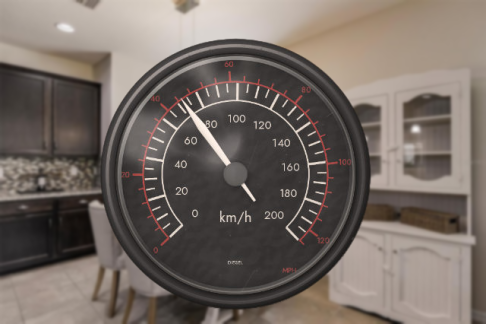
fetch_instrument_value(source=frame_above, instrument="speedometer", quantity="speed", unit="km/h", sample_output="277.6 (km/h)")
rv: 72.5 (km/h)
